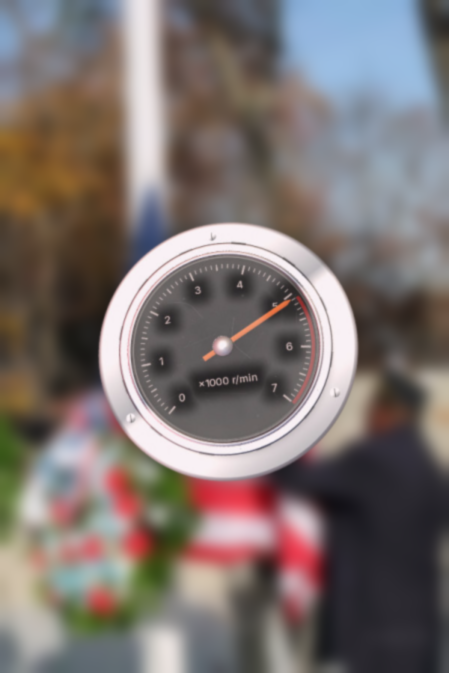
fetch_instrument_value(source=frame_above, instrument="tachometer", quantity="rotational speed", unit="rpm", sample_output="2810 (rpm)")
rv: 5100 (rpm)
